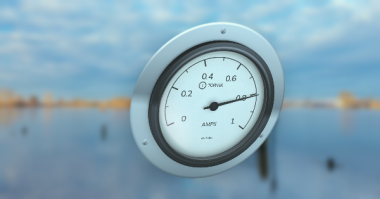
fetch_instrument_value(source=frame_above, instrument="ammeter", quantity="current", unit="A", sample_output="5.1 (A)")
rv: 0.8 (A)
